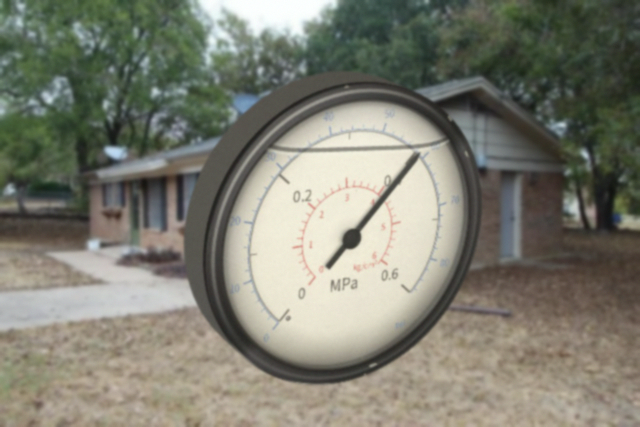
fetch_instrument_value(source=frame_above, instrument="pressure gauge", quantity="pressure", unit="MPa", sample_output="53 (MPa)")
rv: 0.4 (MPa)
